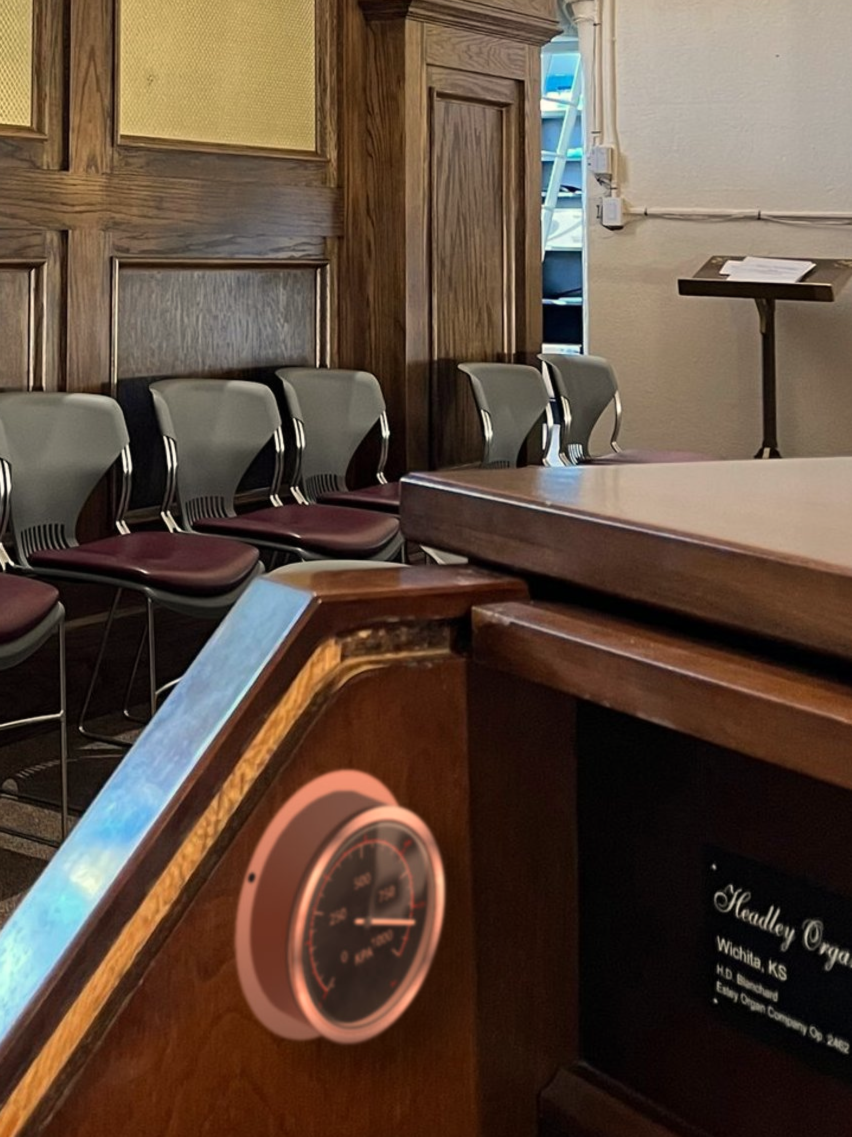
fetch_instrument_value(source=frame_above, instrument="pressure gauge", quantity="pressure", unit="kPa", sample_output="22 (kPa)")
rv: 900 (kPa)
